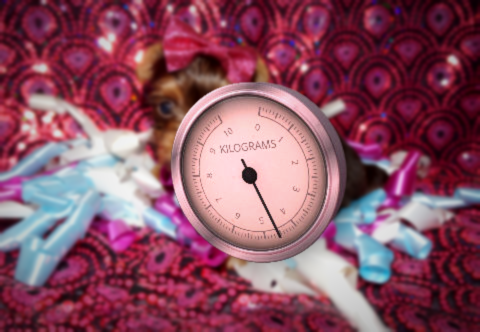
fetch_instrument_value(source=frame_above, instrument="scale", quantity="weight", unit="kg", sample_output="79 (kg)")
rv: 4.5 (kg)
